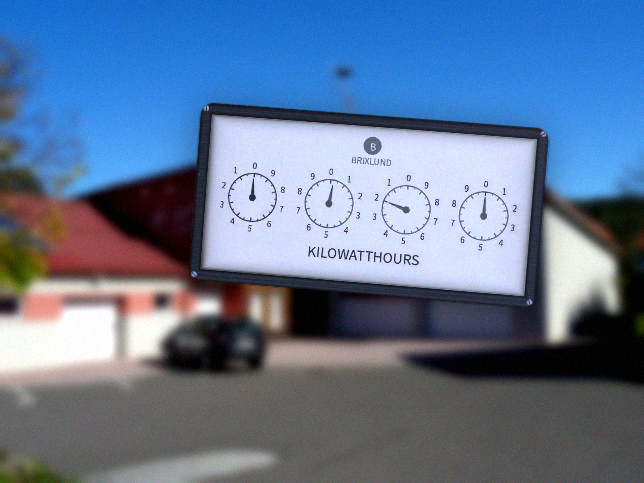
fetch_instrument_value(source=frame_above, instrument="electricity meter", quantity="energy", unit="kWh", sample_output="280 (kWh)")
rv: 20 (kWh)
